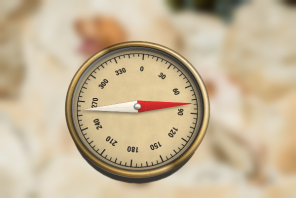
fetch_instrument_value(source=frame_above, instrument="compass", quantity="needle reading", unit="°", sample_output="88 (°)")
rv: 80 (°)
